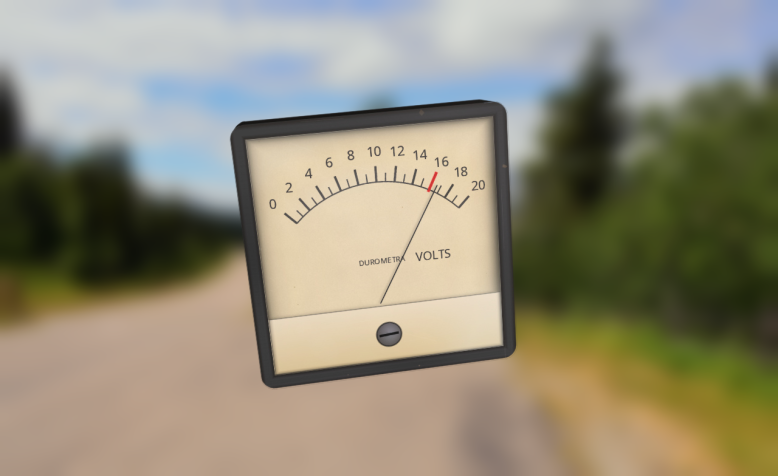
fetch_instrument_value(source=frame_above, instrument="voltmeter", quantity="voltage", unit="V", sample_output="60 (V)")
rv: 16.5 (V)
